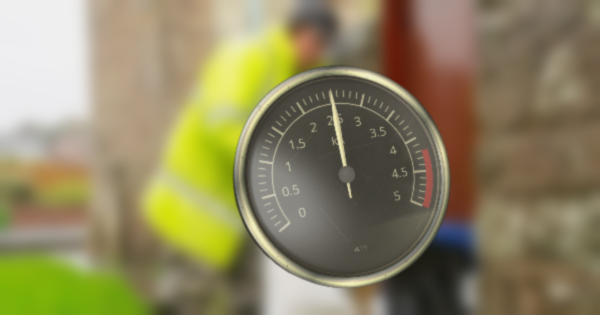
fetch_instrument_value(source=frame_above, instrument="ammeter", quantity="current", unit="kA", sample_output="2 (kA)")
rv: 2.5 (kA)
